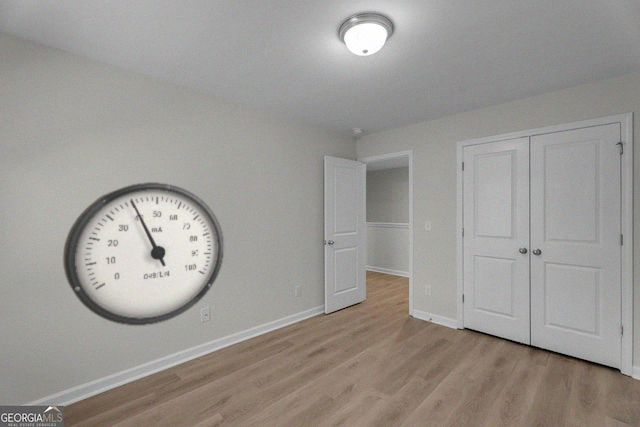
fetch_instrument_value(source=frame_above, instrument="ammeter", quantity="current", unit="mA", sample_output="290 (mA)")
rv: 40 (mA)
